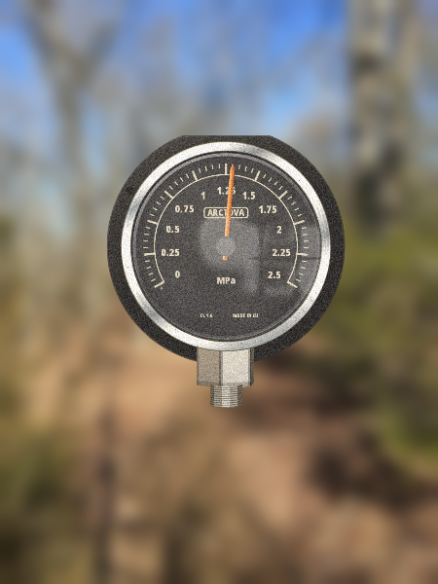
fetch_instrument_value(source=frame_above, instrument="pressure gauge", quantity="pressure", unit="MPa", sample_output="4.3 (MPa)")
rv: 1.3 (MPa)
